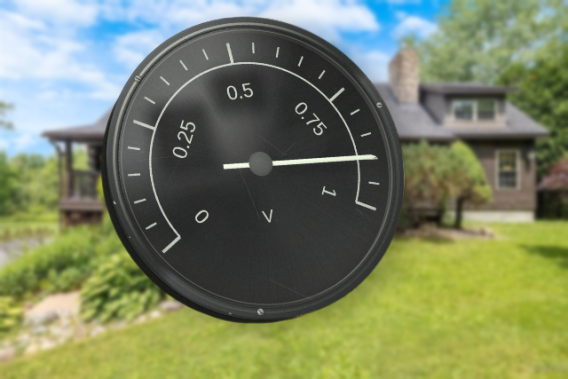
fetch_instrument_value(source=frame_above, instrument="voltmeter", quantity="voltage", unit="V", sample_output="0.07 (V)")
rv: 0.9 (V)
